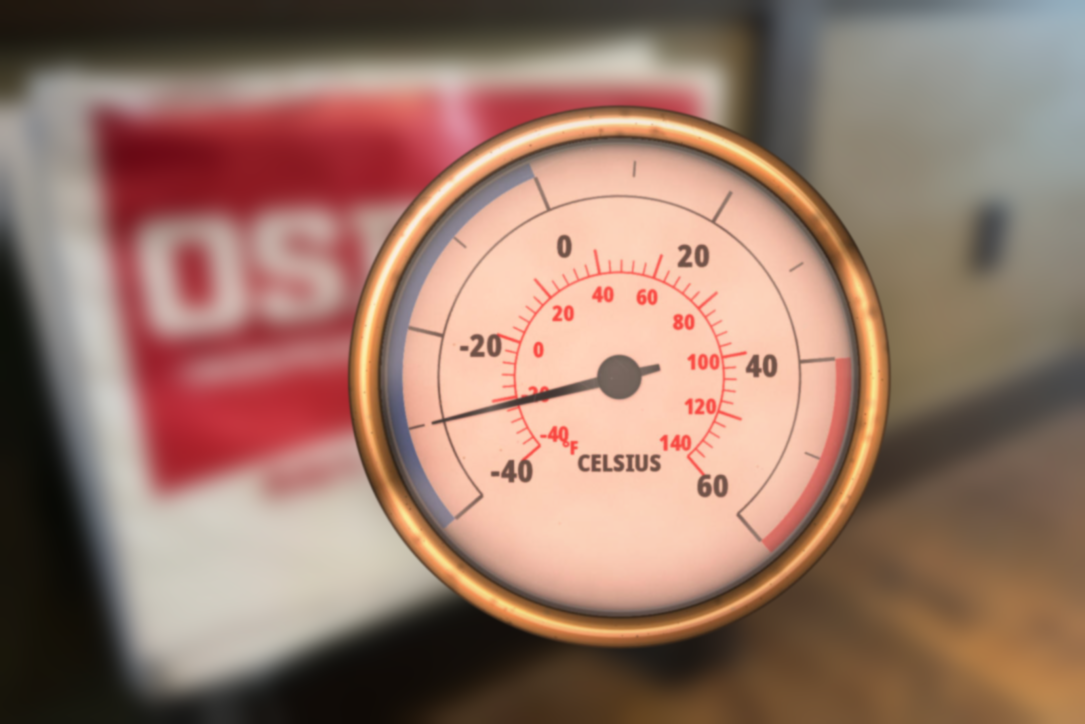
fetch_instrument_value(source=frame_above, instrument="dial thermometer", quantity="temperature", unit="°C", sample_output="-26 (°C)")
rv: -30 (°C)
